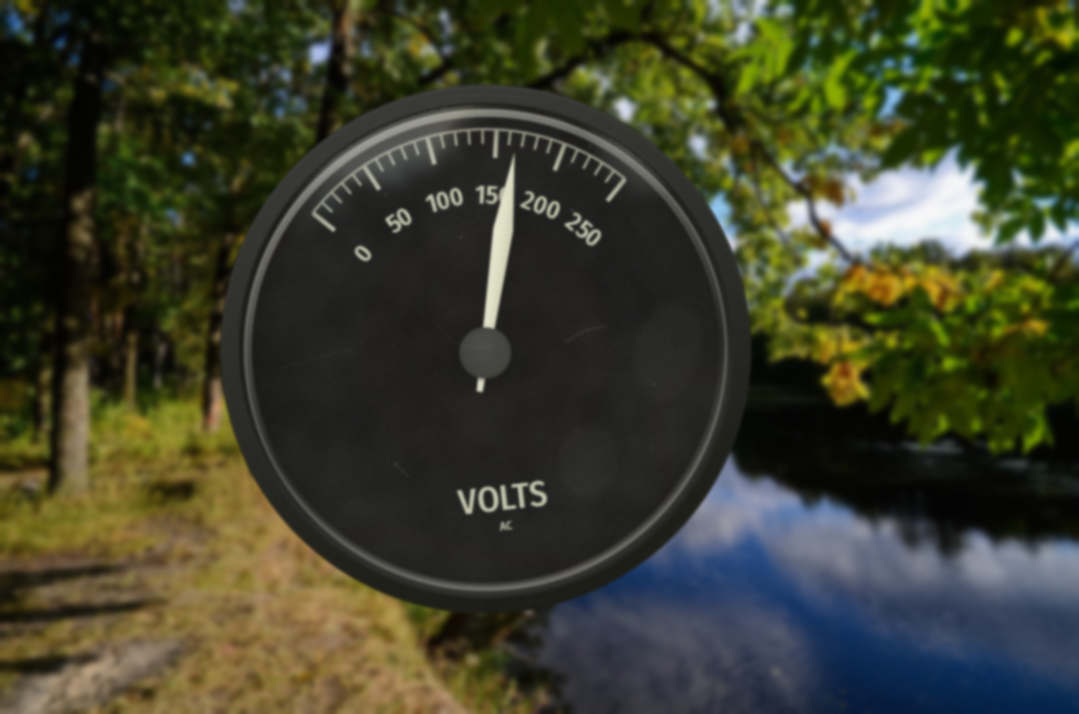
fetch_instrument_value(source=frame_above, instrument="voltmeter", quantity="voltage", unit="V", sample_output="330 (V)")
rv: 165 (V)
